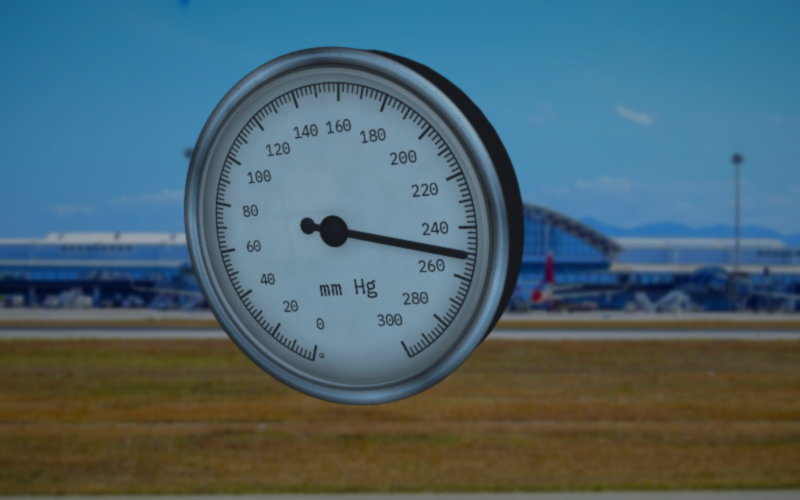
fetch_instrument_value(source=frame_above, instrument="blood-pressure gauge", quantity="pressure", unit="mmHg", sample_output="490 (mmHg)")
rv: 250 (mmHg)
